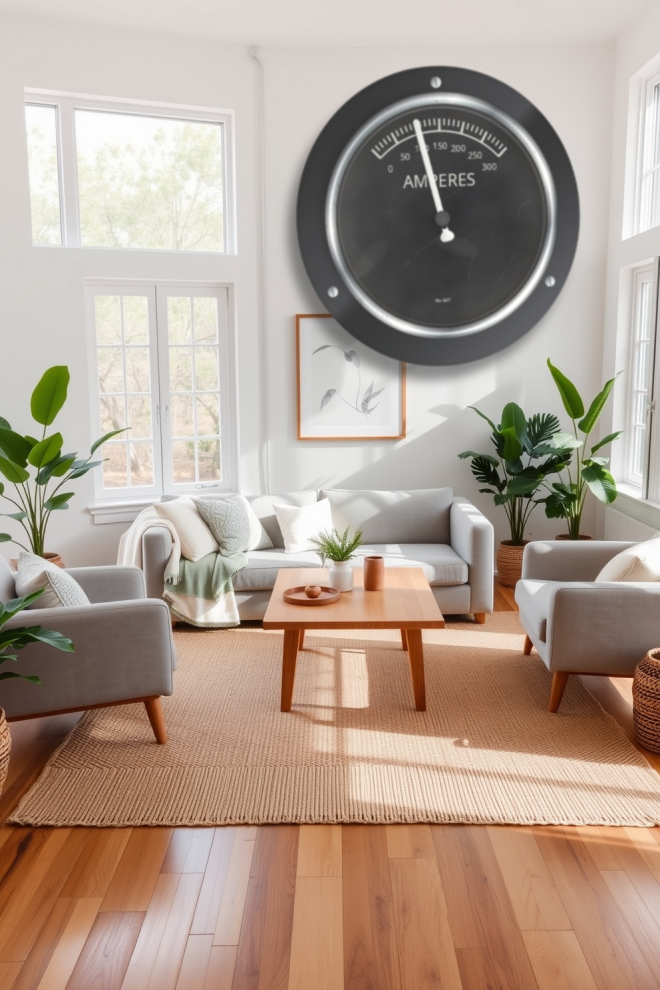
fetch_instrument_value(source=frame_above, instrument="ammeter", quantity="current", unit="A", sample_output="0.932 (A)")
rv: 100 (A)
